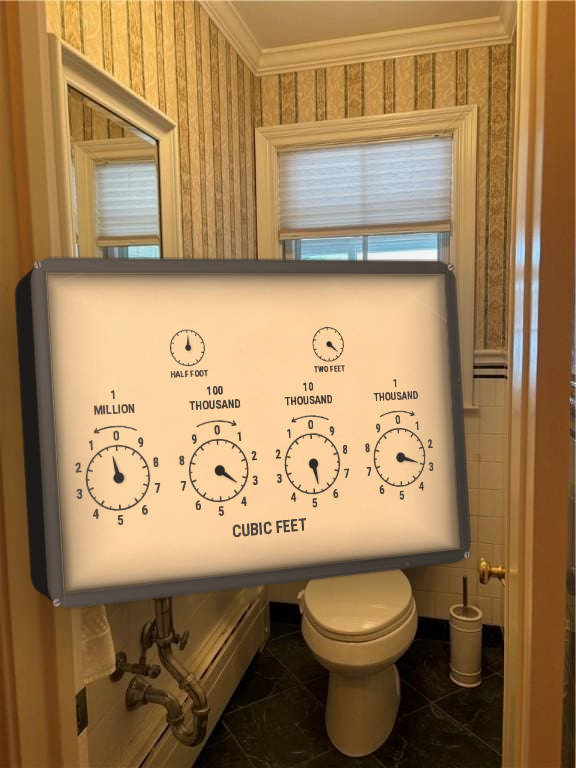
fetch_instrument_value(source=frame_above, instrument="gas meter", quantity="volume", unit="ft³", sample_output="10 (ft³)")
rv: 35300 (ft³)
